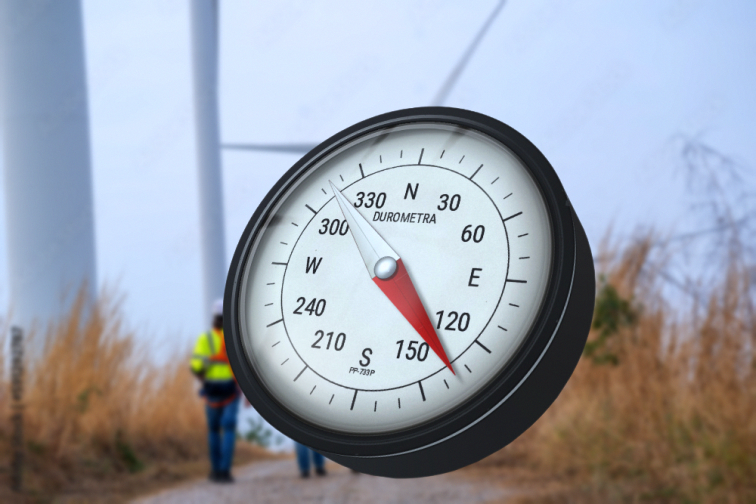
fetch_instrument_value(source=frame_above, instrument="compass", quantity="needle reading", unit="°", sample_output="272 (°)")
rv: 135 (°)
